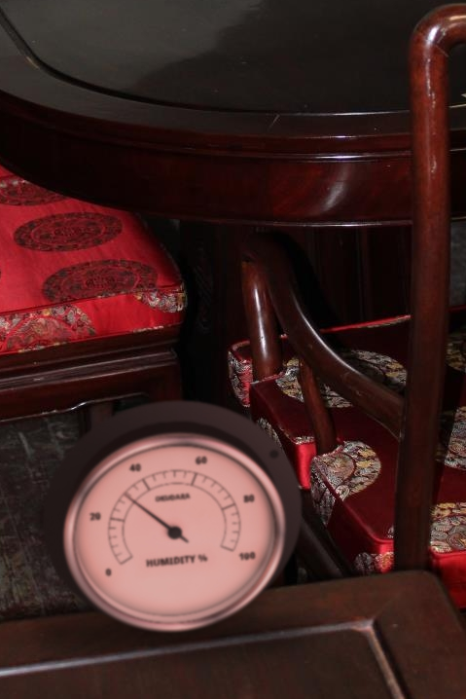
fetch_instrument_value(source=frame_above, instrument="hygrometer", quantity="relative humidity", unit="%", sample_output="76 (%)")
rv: 32 (%)
